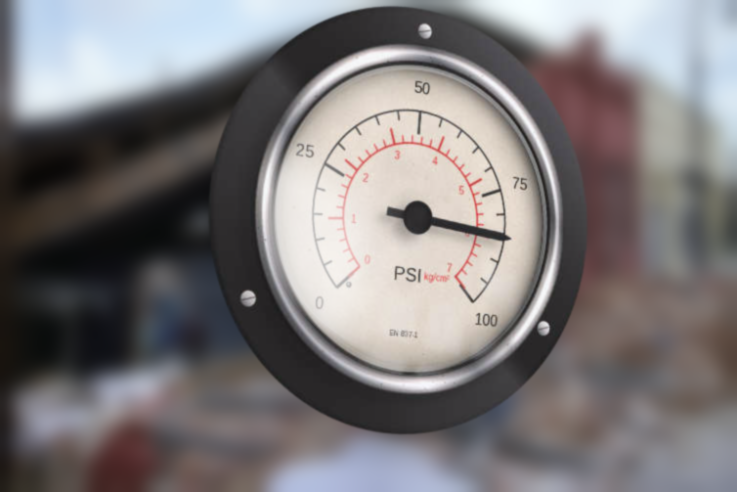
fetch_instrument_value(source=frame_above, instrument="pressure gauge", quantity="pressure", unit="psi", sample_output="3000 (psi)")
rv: 85 (psi)
